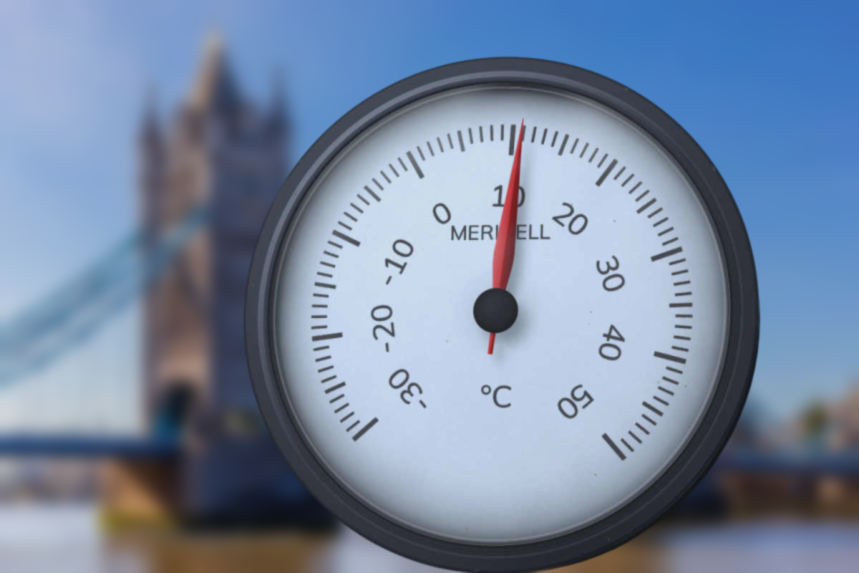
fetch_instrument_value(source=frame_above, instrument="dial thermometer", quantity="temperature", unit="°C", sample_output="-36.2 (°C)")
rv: 11 (°C)
